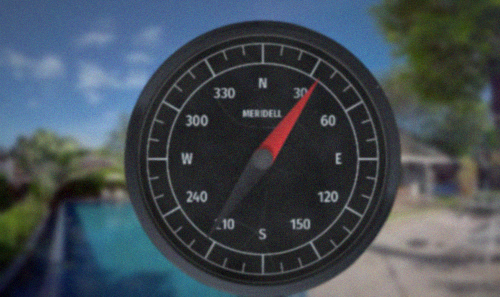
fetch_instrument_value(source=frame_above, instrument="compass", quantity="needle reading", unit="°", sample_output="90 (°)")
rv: 35 (°)
